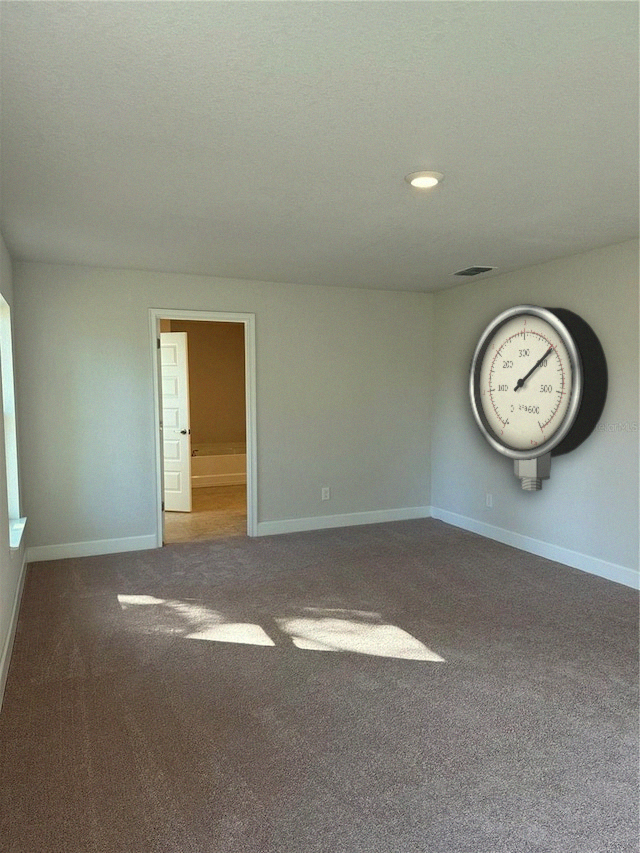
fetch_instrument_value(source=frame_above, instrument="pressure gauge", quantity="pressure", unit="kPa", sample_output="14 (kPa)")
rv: 400 (kPa)
